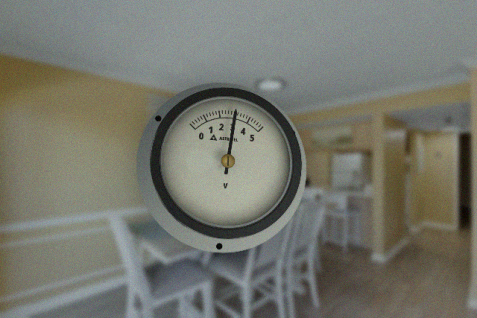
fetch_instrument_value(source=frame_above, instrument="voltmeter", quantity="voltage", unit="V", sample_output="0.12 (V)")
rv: 3 (V)
